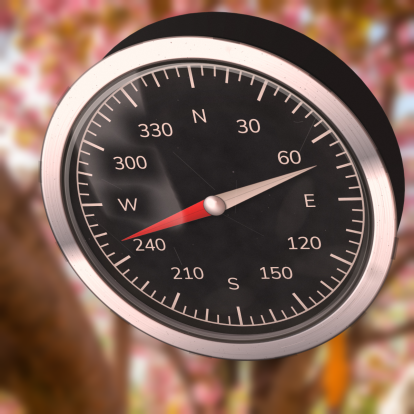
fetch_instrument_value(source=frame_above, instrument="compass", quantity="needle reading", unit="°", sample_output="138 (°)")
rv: 250 (°)
